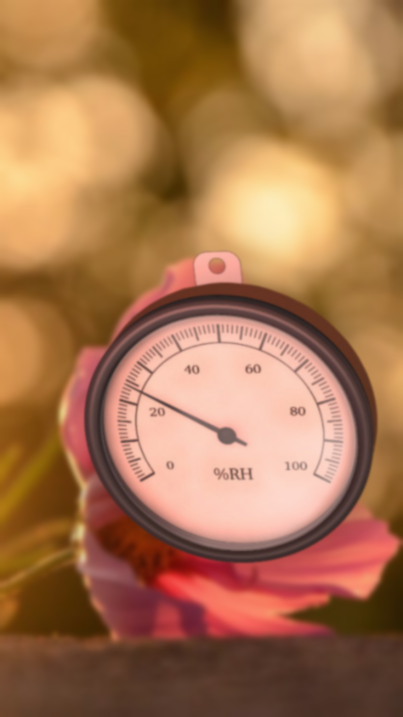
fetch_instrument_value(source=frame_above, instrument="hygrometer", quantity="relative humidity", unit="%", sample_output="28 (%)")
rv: 25 (%)
